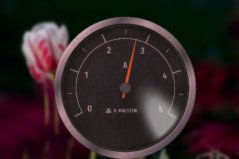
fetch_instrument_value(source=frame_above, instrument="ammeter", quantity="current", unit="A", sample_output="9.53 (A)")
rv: 2.75 (A)
